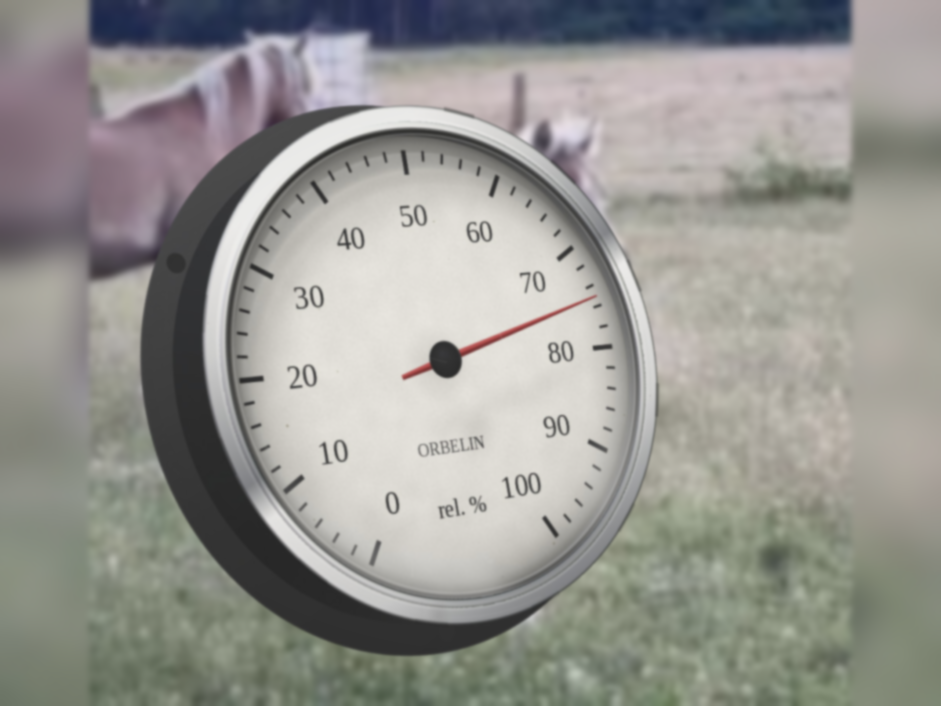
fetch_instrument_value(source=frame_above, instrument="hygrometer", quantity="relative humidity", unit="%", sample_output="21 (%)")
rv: 75 (%)
